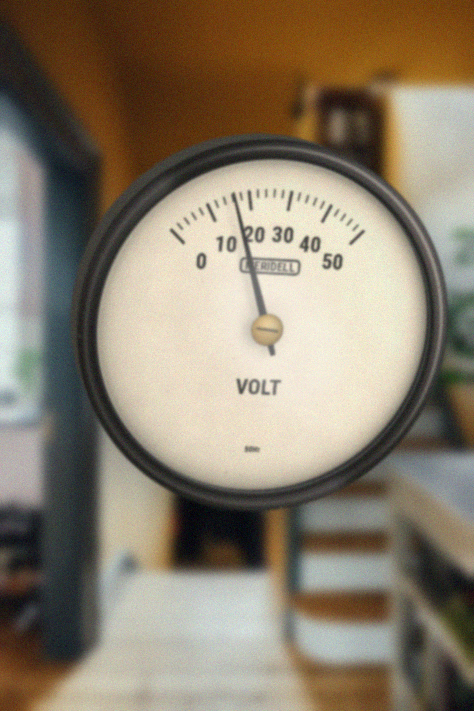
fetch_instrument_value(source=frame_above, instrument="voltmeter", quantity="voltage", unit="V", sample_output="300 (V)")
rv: 16 (V)
